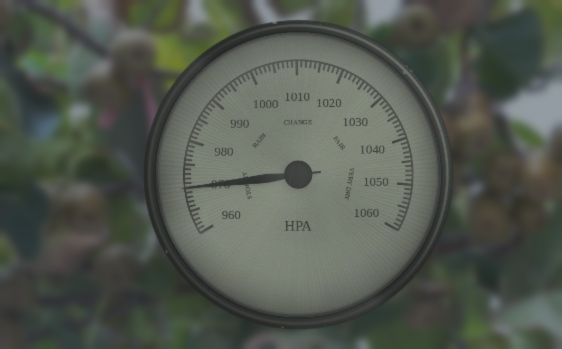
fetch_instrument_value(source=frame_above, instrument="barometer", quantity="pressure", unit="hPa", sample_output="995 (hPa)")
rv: 970 (hPa)
